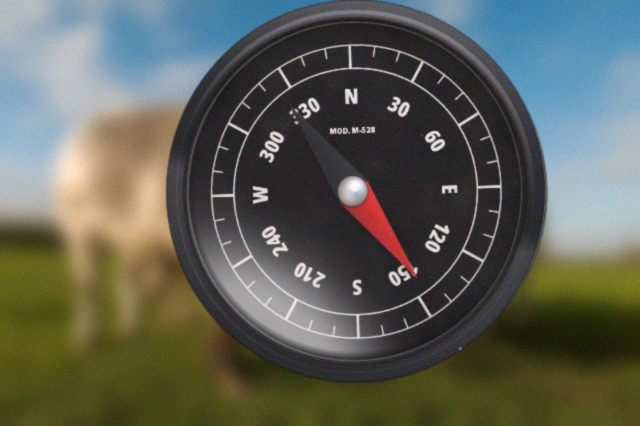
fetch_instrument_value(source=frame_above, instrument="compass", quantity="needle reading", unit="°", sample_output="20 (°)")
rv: 145 (°)
